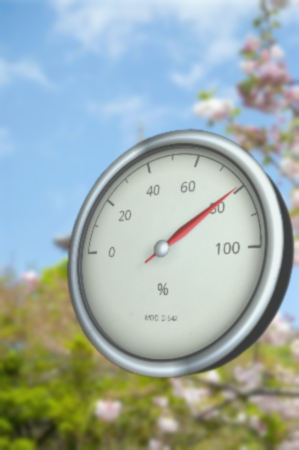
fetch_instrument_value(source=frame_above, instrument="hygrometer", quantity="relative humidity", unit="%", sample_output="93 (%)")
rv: 80 (%)
